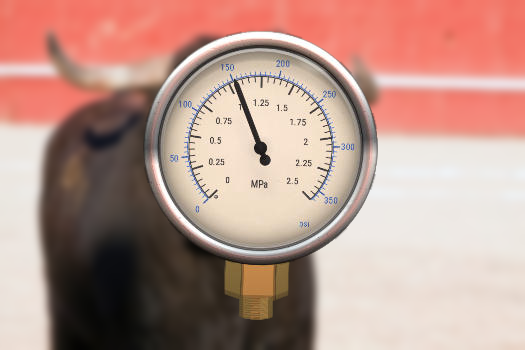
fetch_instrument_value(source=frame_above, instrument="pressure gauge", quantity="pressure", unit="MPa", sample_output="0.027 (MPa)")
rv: 1.05 (MPa)
